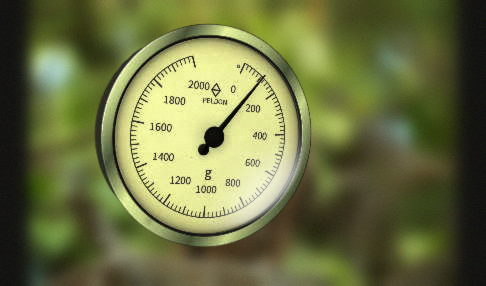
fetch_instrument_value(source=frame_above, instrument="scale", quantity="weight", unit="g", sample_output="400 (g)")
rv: 100 (g)
